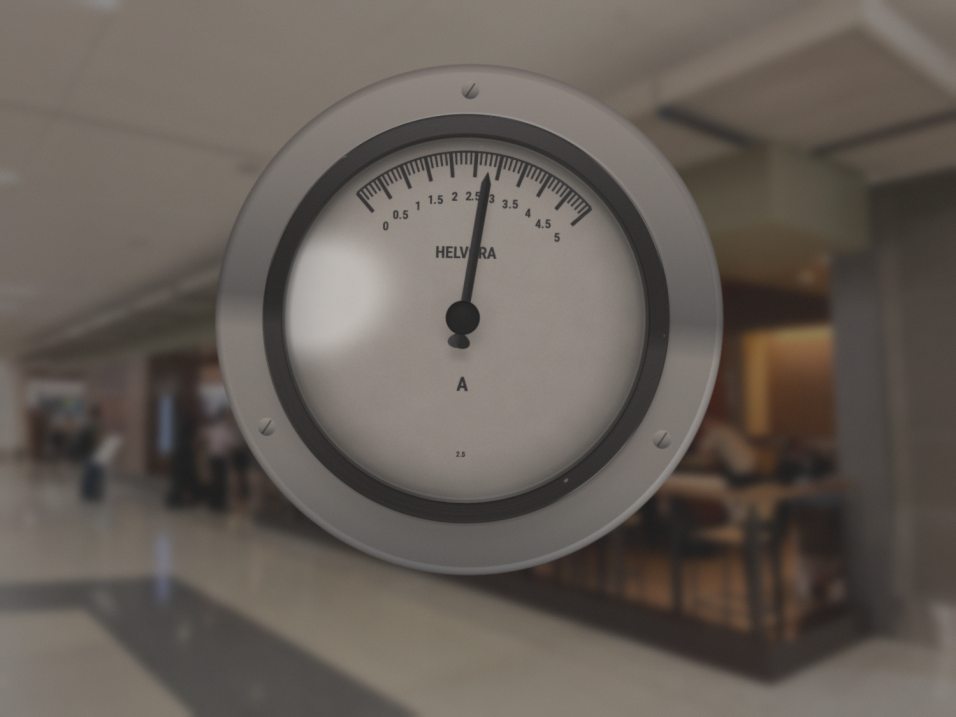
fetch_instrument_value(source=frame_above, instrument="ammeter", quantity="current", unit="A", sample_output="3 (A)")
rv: 2.8 (A)
